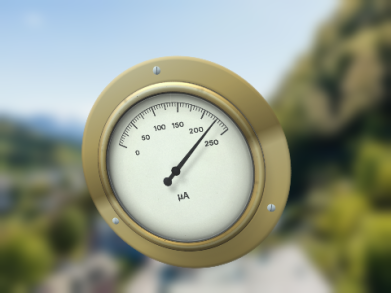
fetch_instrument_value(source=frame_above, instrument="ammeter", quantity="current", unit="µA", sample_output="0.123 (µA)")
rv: 225 (µA)
